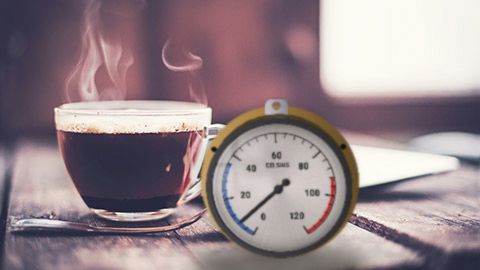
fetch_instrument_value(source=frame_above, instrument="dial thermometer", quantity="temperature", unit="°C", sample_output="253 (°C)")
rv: 8 (°C)
